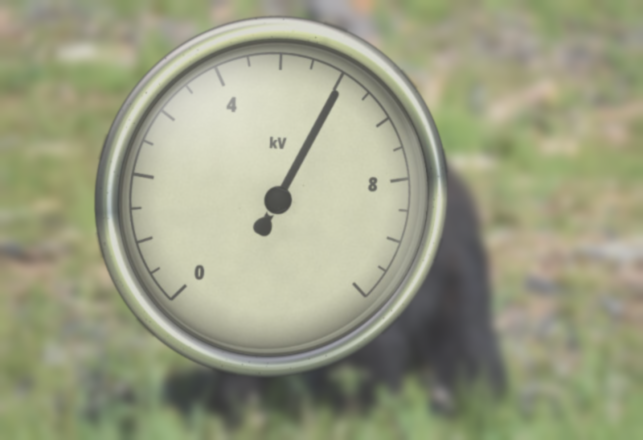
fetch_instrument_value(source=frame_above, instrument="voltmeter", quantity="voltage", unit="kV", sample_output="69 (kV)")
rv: 6 (kV)
